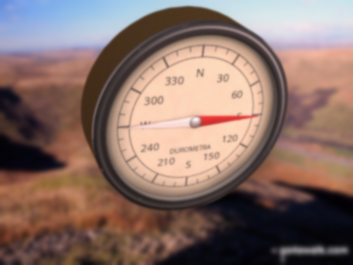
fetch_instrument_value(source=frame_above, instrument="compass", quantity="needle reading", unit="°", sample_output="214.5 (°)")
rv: 90 (°)
